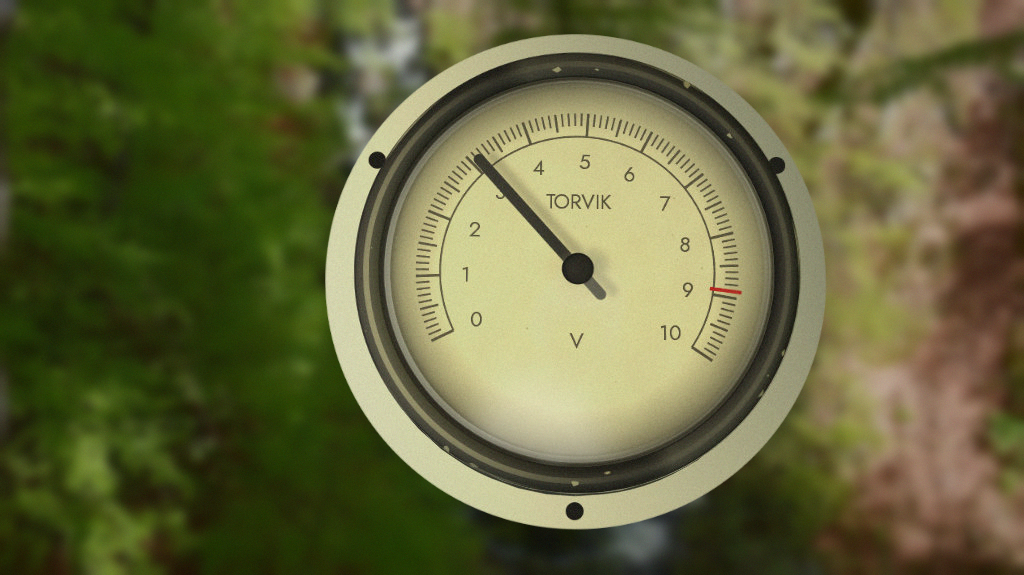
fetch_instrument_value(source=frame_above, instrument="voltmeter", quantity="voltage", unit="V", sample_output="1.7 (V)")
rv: 3.1 (V)
